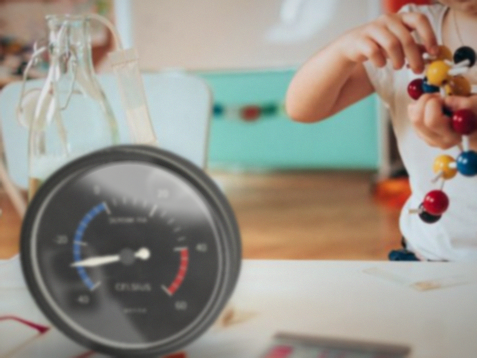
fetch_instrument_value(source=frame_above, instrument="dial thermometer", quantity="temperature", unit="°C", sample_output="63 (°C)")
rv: -28 (°C)
